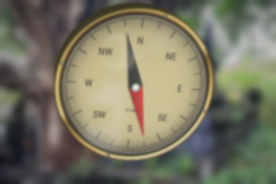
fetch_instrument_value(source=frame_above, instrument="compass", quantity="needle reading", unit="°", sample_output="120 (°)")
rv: 165 (°)
